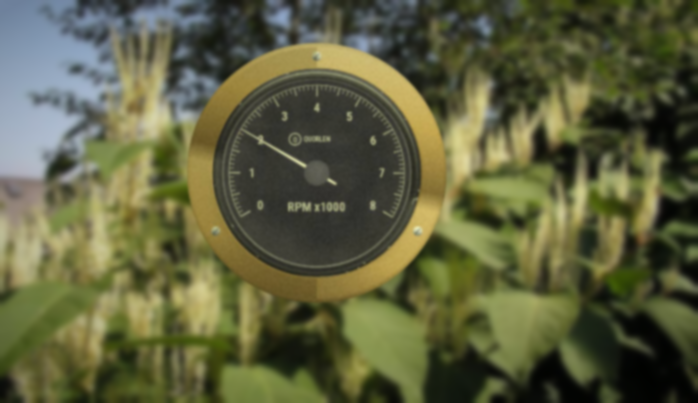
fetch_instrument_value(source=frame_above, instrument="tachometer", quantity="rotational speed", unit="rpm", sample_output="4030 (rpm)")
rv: 2000 (rpm)
